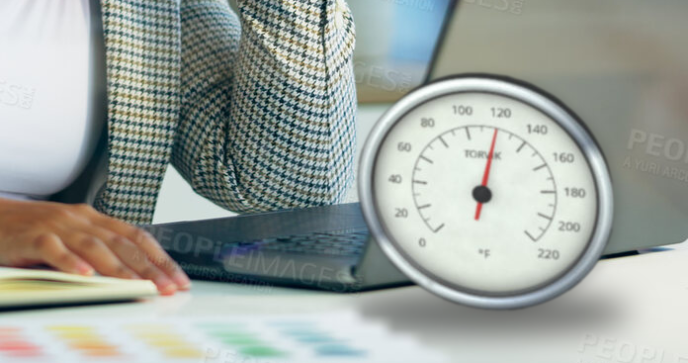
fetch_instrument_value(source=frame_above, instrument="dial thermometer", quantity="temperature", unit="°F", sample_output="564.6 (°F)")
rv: 120 (°F)
